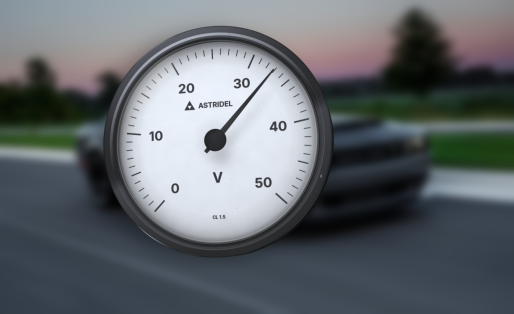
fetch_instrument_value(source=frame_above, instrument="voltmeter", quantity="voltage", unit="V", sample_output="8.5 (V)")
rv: 33 (V)
